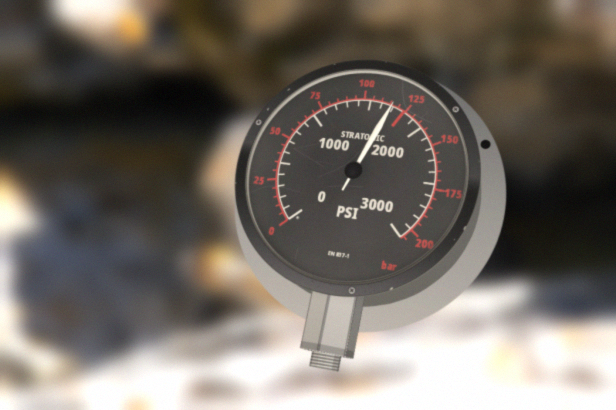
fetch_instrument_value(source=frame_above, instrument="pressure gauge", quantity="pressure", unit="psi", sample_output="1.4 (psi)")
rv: 1700 (psi)
